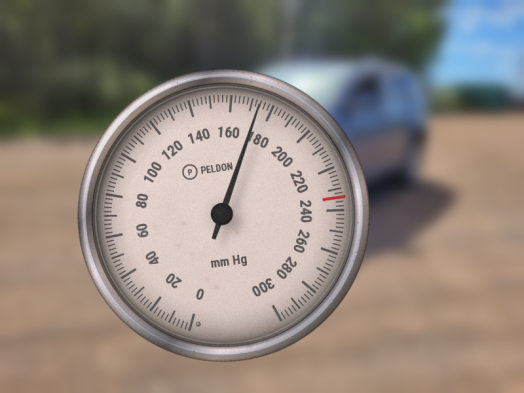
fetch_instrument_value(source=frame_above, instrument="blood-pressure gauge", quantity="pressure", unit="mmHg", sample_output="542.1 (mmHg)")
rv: 174 (mmHg)
